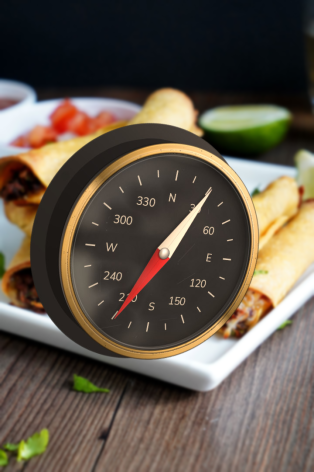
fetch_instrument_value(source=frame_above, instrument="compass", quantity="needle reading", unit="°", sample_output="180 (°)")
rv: 210 (°)
